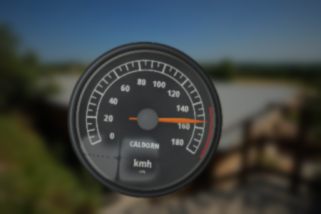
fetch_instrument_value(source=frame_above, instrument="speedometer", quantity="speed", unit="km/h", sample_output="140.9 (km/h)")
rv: 155 (km/h)
